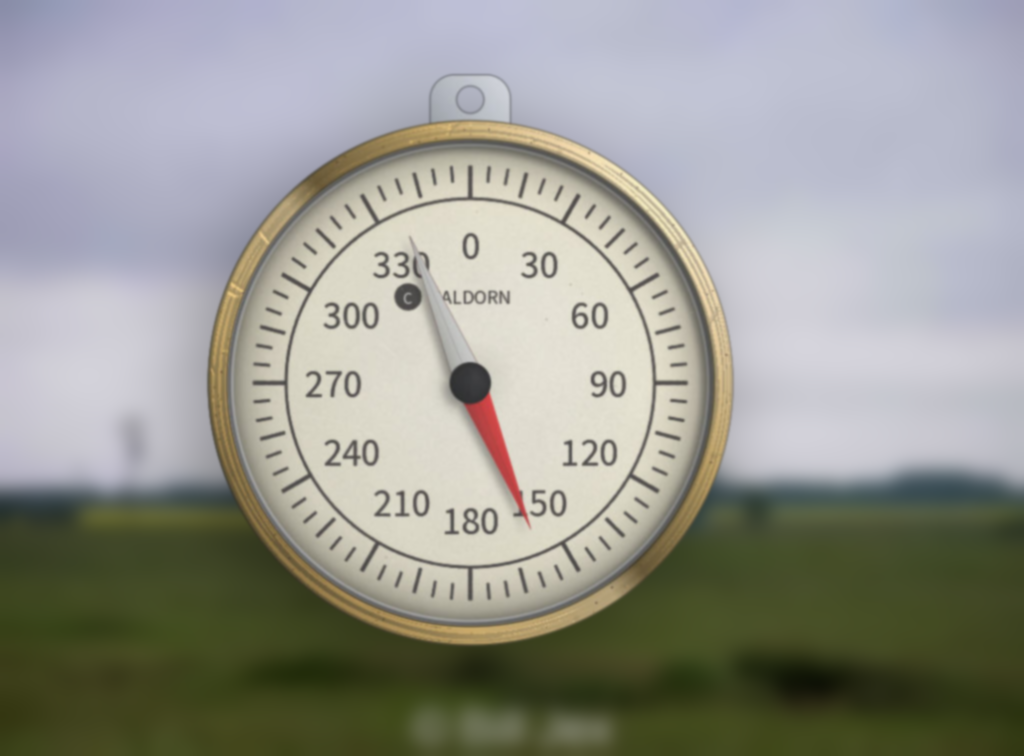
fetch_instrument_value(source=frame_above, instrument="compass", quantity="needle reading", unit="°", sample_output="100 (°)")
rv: 157.5 (°)
